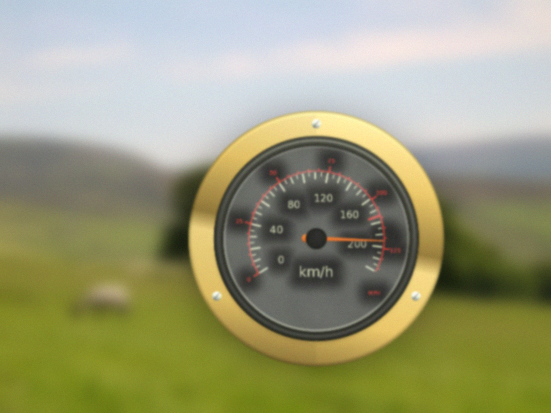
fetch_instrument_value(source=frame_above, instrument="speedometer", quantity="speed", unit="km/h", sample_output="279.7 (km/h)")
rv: 195 (km/h)
